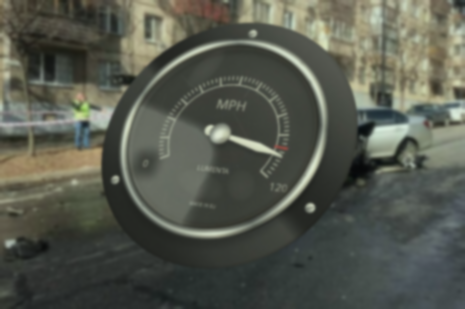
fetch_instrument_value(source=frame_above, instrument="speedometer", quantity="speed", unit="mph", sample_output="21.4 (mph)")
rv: 110 (mph)
